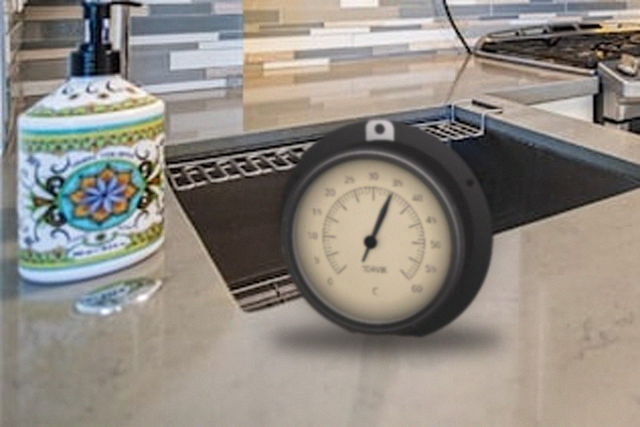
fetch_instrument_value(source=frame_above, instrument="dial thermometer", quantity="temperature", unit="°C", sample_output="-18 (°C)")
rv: 35 (°C)
